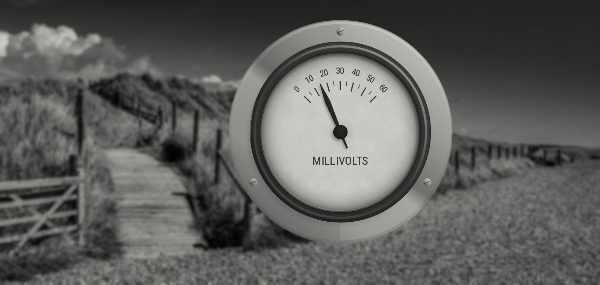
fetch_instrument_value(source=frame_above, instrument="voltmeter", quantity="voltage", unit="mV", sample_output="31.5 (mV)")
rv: 15 (mV)
